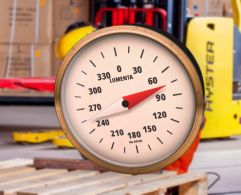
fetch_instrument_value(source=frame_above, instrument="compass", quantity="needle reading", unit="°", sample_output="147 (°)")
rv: 75 (°)
